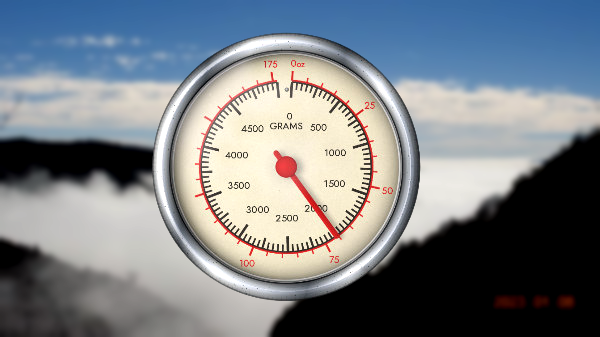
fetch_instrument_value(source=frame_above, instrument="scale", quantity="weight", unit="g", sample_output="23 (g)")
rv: 2000 (g)
